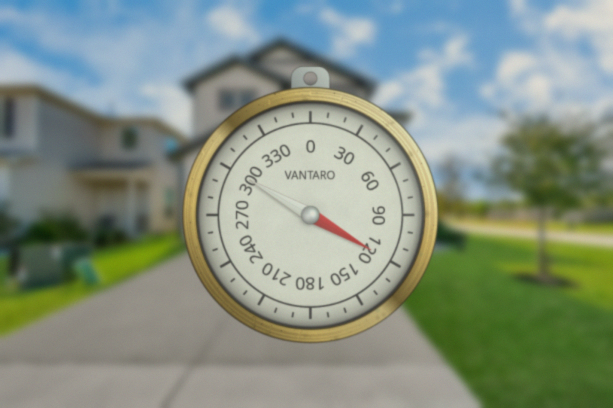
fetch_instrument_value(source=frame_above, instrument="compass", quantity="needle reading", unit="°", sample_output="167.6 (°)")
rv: 120 (°)
